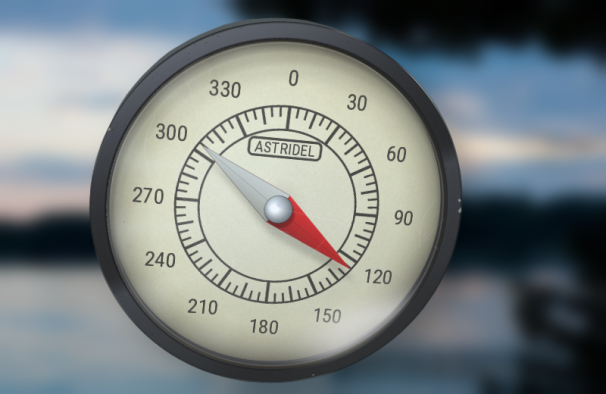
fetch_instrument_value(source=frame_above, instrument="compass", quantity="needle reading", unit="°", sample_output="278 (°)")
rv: 125 (°)
